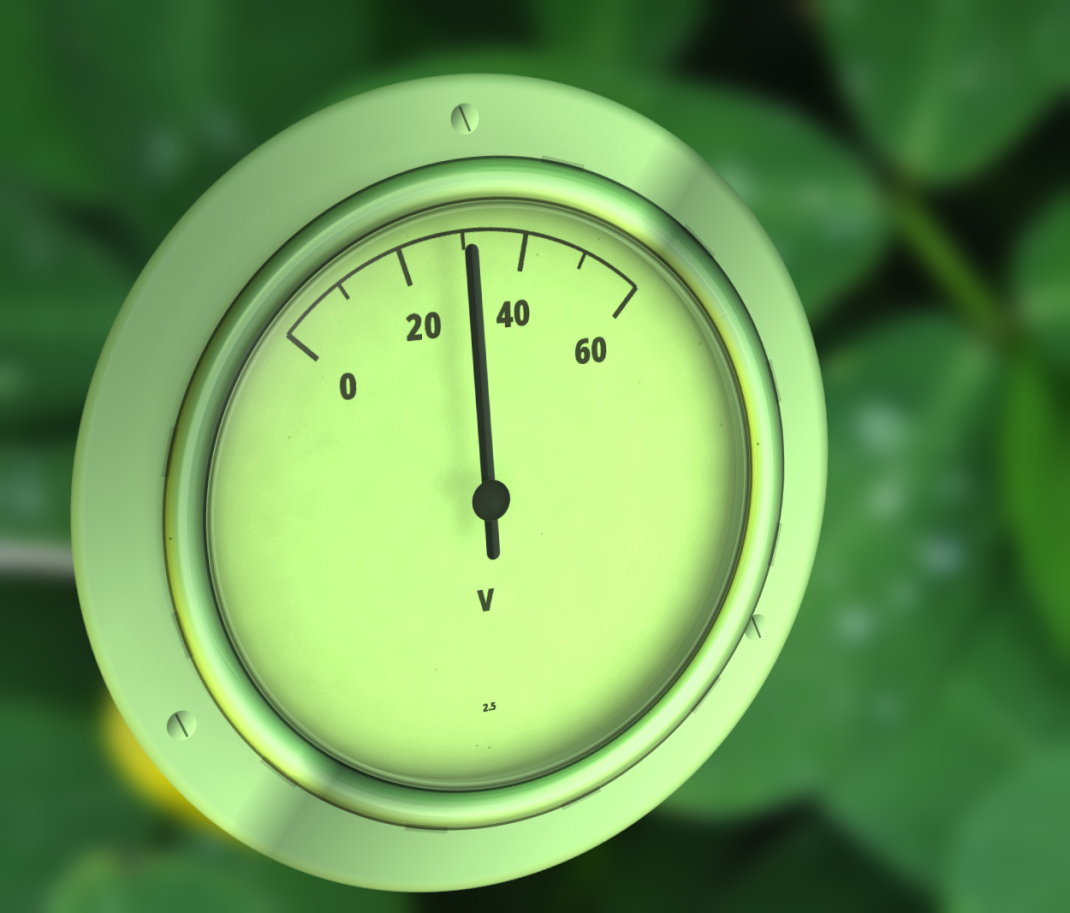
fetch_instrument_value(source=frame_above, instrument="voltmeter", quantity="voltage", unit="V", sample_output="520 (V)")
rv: 30 (V)
